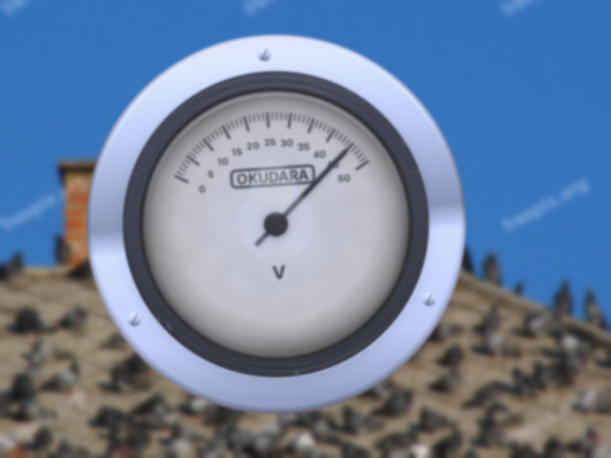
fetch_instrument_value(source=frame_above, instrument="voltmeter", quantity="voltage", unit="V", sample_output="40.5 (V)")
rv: 45 (V)
